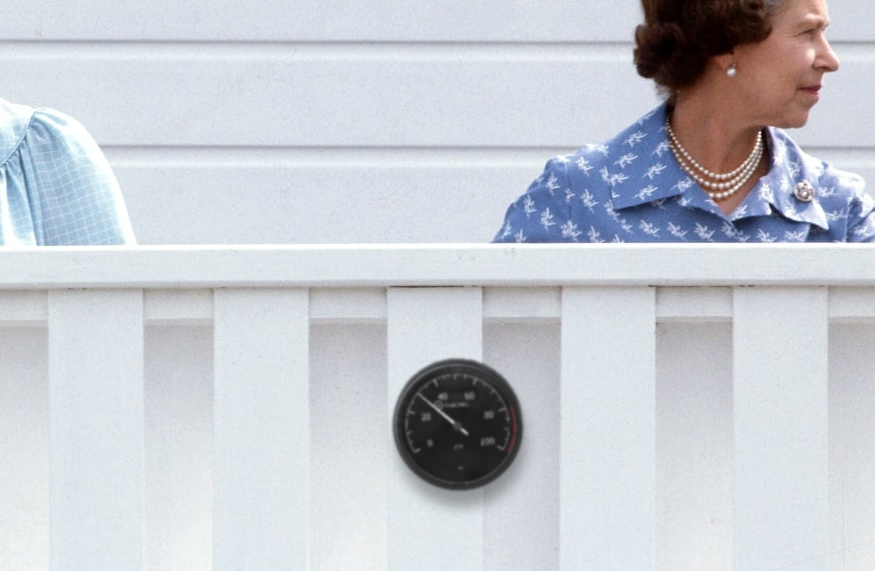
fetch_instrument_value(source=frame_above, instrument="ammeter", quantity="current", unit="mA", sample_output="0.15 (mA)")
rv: 30 (mA)
